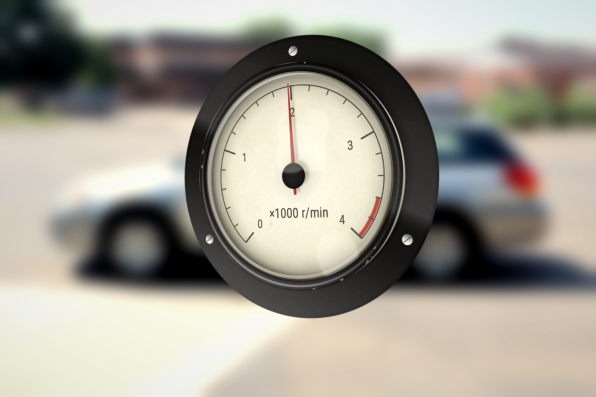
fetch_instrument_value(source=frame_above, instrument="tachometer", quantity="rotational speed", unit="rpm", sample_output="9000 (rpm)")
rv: 2000 (rpm)
